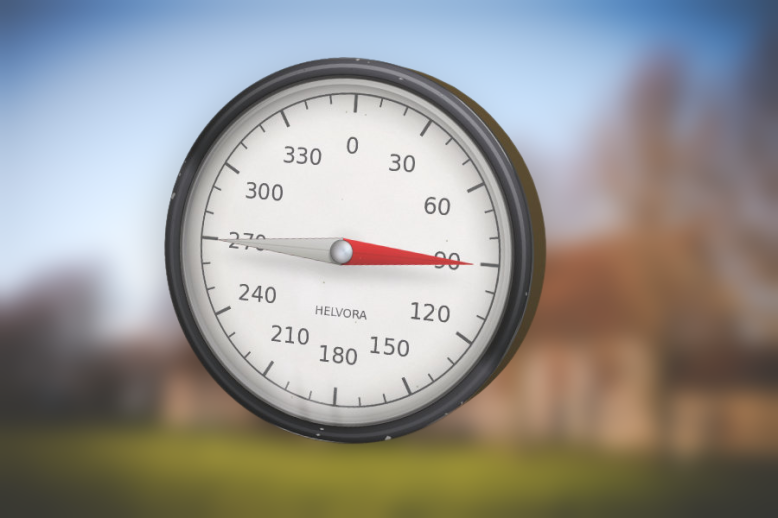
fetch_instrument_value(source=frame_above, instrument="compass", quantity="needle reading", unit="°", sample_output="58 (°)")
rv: 90 (°)
